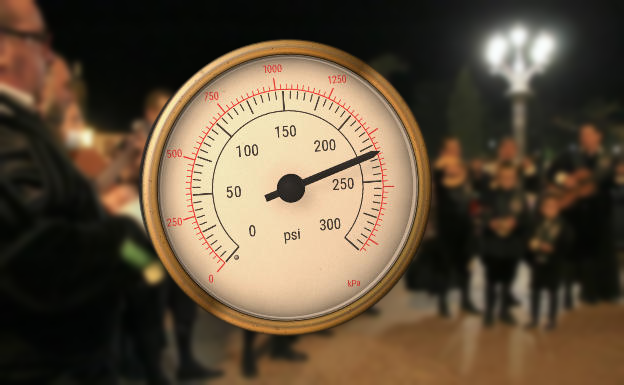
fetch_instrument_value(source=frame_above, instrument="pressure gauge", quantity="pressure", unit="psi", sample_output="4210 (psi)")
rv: 230 (psi)
